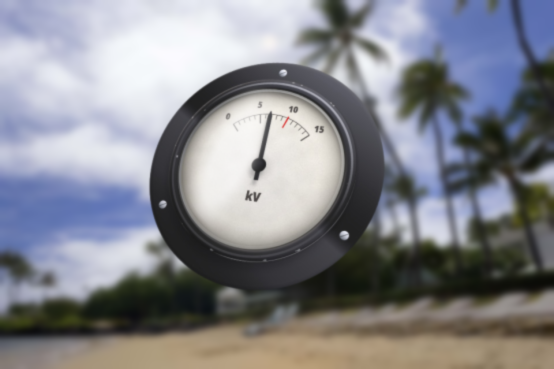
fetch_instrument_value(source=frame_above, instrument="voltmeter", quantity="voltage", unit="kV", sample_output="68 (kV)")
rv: 7 (kV)
